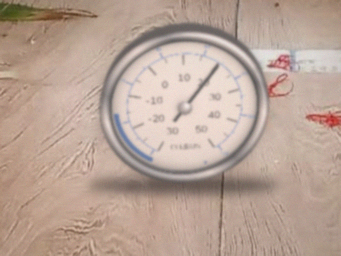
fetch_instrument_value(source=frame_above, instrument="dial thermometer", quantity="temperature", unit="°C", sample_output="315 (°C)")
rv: 20 (°C)
